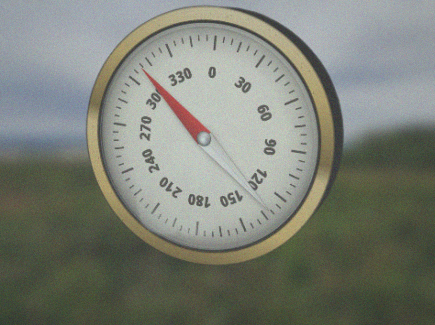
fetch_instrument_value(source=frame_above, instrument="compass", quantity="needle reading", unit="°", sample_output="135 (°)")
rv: 310 (°)
